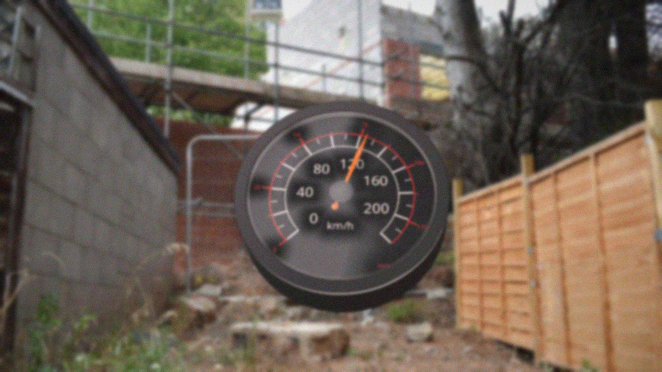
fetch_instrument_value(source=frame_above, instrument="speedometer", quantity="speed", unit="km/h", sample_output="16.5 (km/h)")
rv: 125 (km/h)
